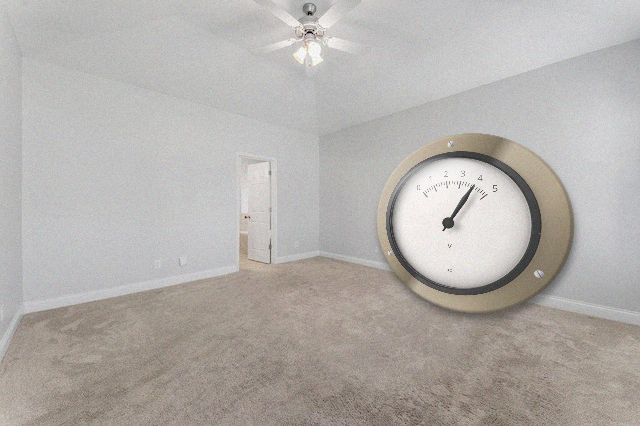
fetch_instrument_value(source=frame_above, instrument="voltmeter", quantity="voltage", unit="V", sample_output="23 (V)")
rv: 4 (V)
